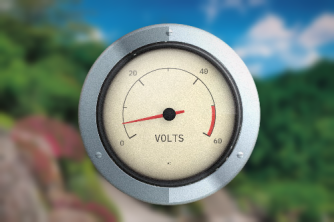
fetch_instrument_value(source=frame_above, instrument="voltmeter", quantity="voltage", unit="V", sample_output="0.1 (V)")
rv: 5 (V)
